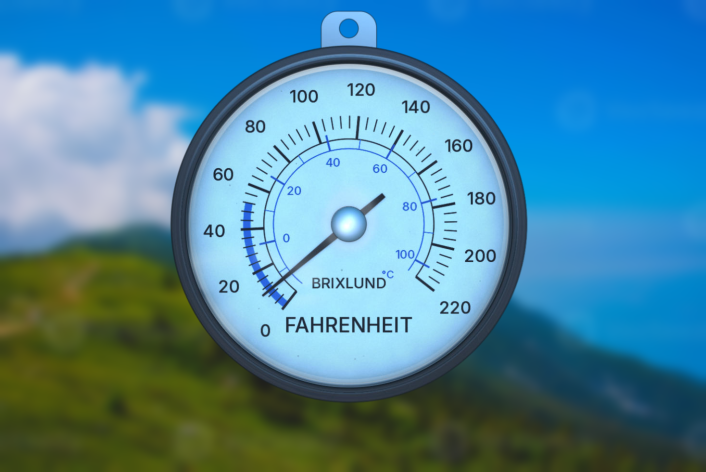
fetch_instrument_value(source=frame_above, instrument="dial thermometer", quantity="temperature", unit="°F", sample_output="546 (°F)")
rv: 10 (°F)
